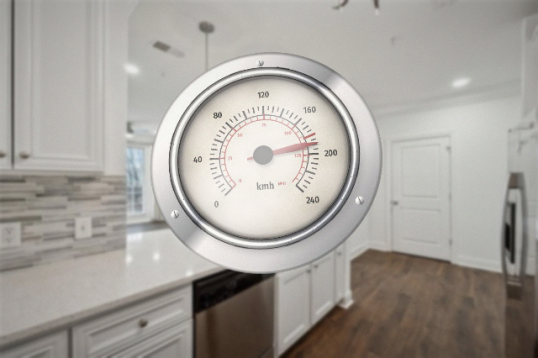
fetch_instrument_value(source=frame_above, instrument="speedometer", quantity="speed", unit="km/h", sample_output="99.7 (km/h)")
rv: 190 (km/h)
